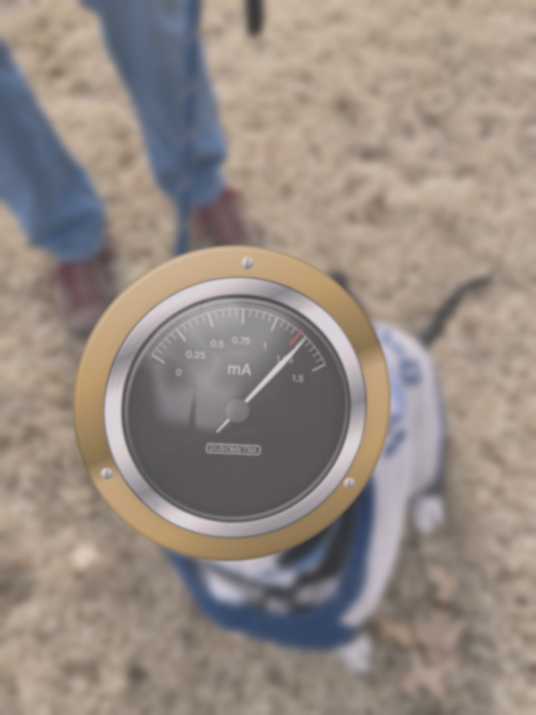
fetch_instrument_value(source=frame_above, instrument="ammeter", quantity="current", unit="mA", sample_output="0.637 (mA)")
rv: 1.25 (mA)
